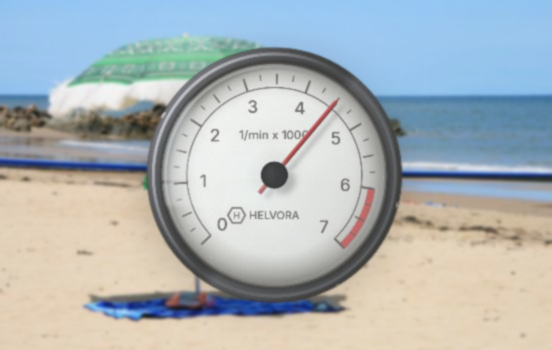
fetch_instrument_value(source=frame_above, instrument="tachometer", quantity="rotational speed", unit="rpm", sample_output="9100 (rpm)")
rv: 4500 (rpm)
